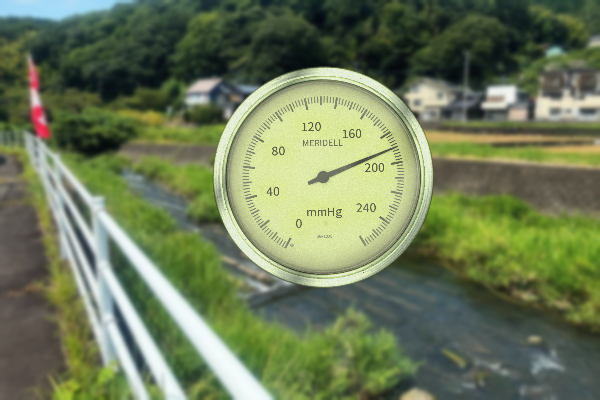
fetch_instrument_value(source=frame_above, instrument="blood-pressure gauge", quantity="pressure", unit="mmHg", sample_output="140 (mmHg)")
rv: 190 (mmHg)
